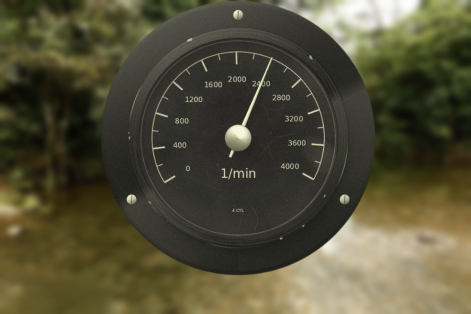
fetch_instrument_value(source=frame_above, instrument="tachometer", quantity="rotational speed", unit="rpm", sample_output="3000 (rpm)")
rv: 2400 (rpm)
